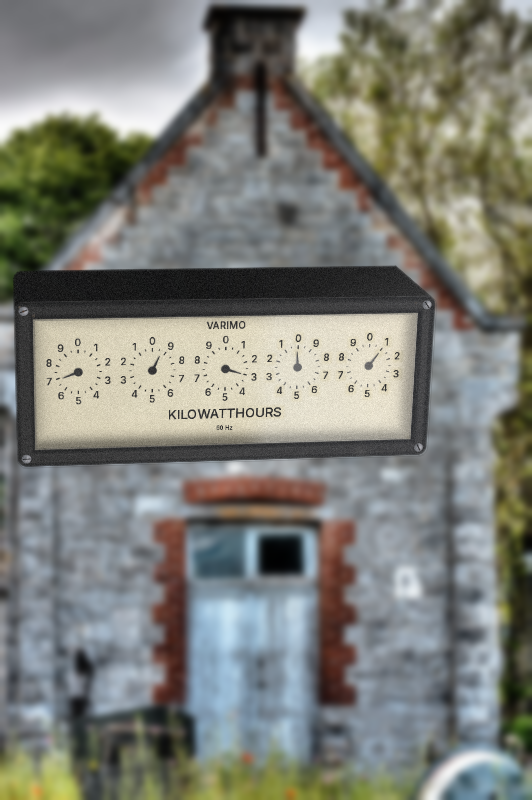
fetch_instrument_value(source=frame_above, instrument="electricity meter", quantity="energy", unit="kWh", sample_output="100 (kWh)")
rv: 69301 (kWh)
